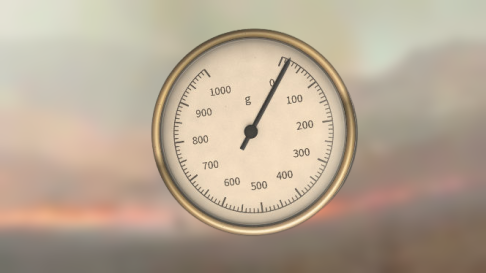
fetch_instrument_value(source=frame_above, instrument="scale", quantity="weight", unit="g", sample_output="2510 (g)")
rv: 20 (g)
